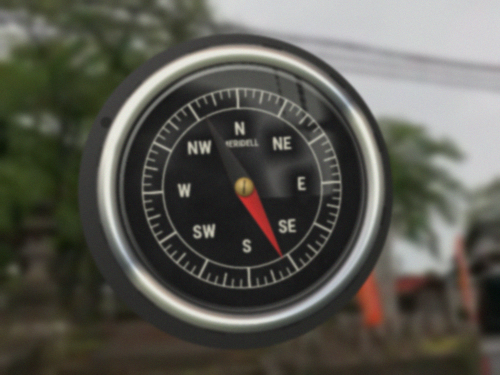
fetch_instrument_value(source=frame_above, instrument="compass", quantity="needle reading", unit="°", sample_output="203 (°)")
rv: 155 (°)
